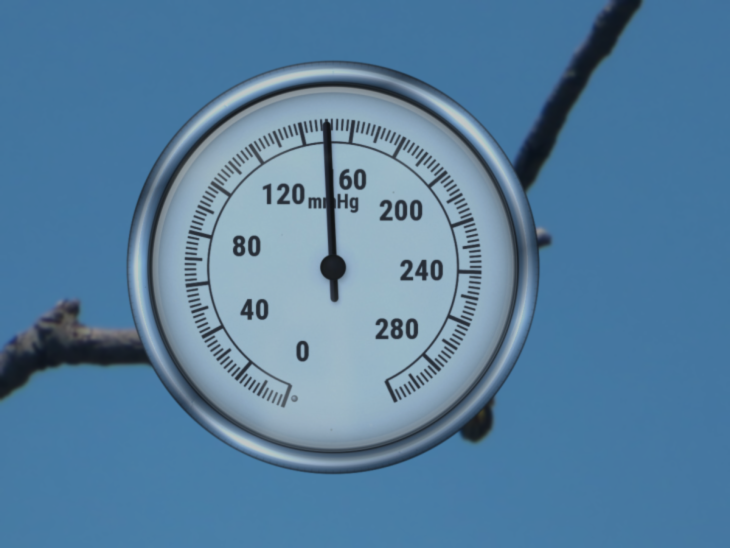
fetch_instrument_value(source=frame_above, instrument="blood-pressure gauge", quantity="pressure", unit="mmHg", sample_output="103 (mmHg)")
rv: 150 (mmHg)
